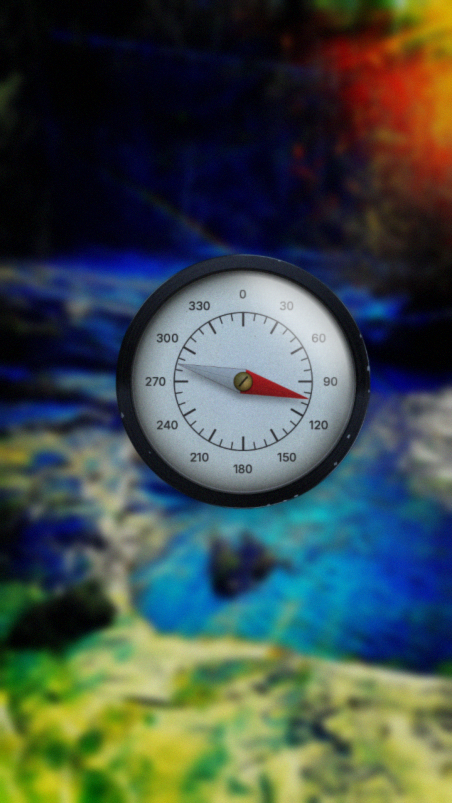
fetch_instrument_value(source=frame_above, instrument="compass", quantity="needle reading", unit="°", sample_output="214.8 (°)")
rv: 105 (°)
